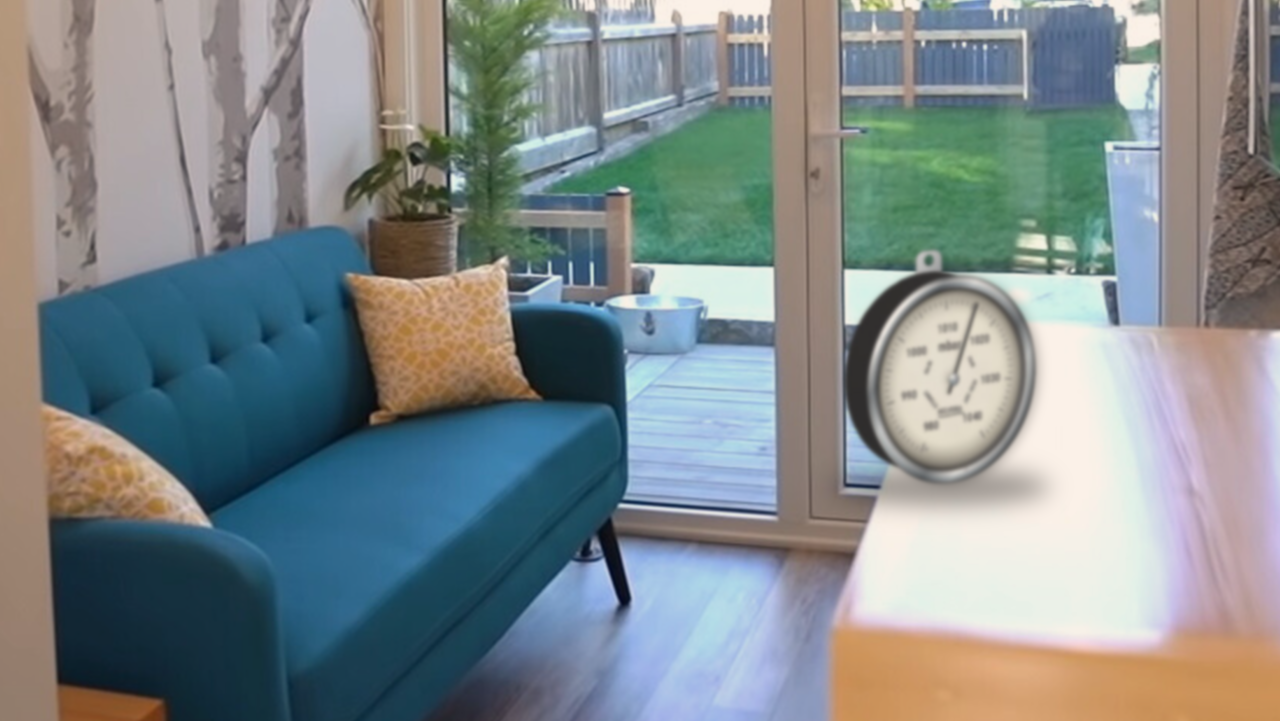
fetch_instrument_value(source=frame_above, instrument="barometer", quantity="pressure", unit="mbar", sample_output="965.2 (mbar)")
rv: 1015 (mbar)
